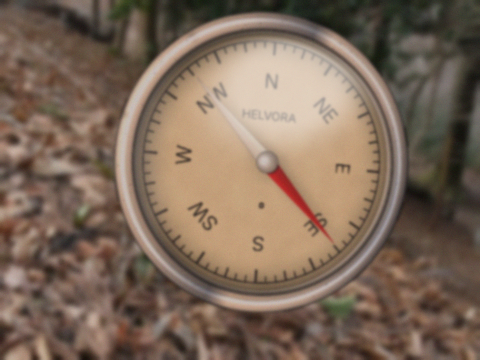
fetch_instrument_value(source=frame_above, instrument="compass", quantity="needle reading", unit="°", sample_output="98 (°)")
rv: 135 (°)
